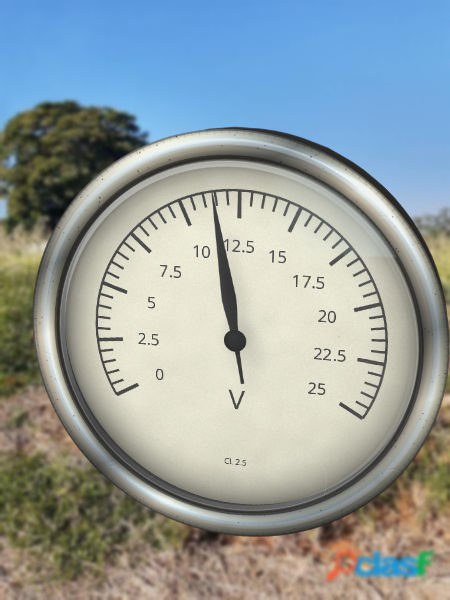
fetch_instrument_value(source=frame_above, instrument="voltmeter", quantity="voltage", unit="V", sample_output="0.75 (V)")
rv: 11.5 (V)
